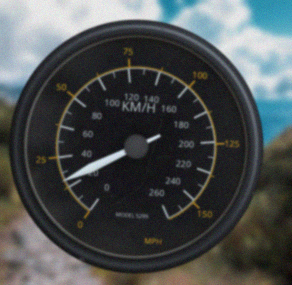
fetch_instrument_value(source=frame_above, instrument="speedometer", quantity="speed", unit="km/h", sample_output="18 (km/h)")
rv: 25 (km/h)
